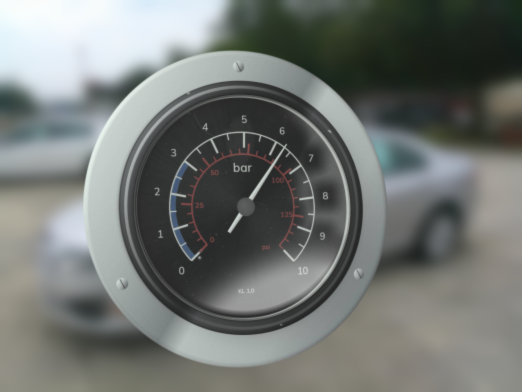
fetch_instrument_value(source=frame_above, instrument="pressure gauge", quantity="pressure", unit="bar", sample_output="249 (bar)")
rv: 6.25 (bar)
